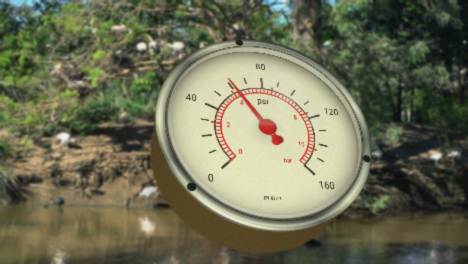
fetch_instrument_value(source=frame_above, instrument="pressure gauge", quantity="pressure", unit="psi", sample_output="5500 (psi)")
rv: 60 (psi)
